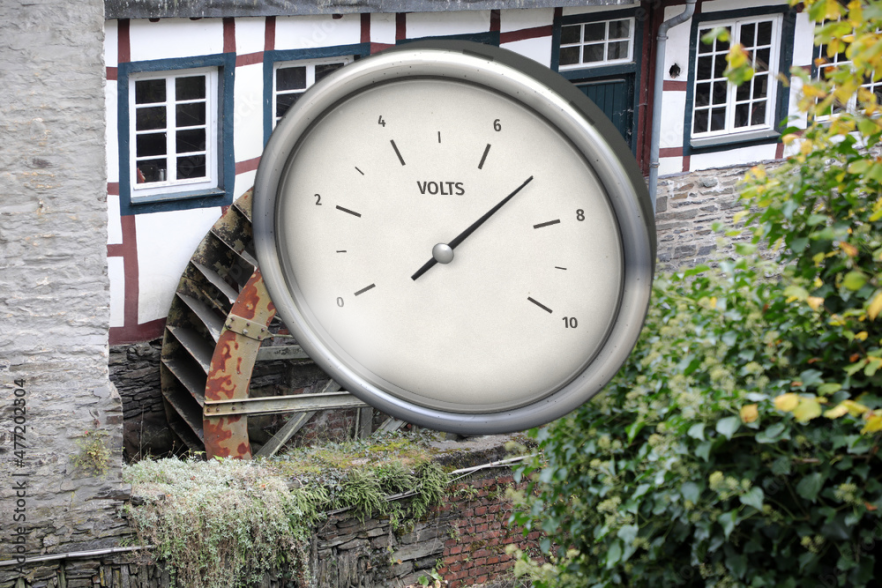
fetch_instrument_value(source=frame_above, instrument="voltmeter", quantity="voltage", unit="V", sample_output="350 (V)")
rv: 7 (V)
